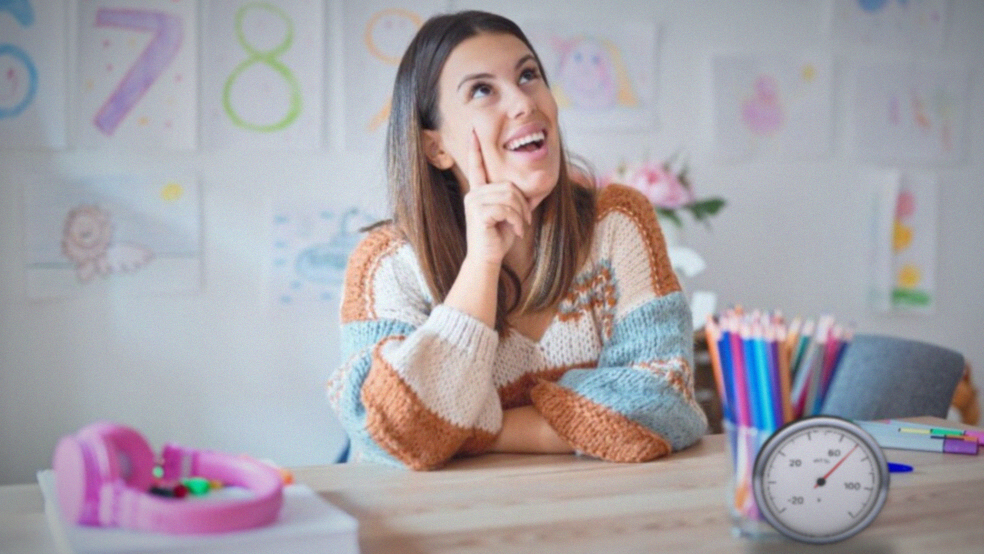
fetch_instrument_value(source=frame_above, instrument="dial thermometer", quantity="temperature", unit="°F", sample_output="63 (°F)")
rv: 70 (°F)
